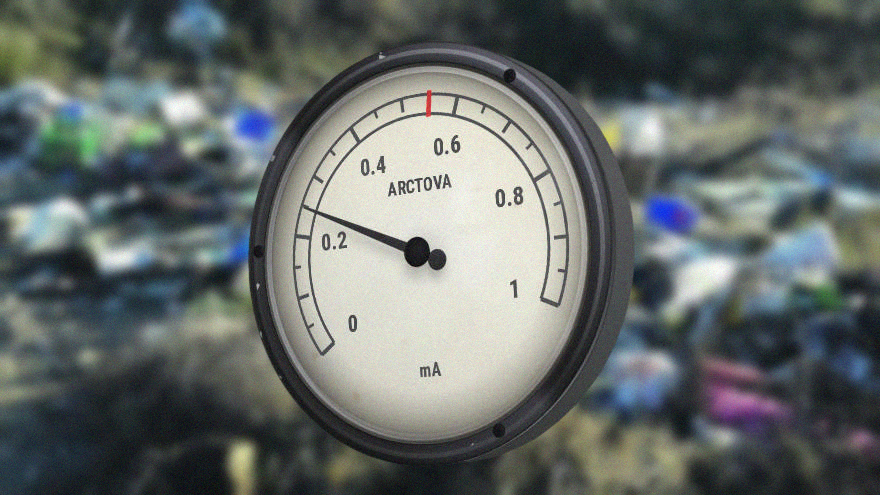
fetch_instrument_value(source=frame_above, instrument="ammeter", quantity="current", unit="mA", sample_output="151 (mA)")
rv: 0.25 (mA)
